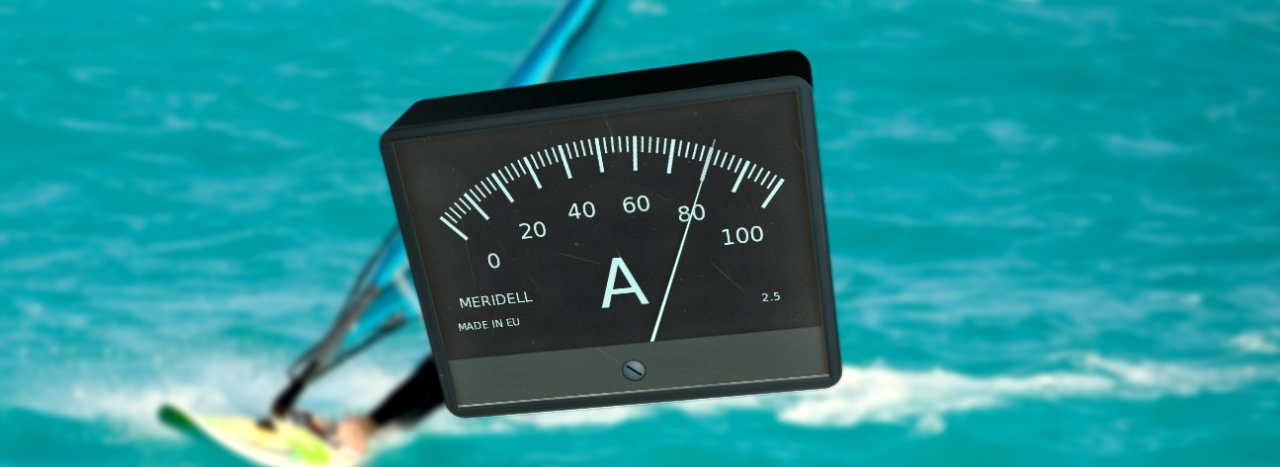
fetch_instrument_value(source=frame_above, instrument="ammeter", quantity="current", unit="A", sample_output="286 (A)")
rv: 80 (A)
